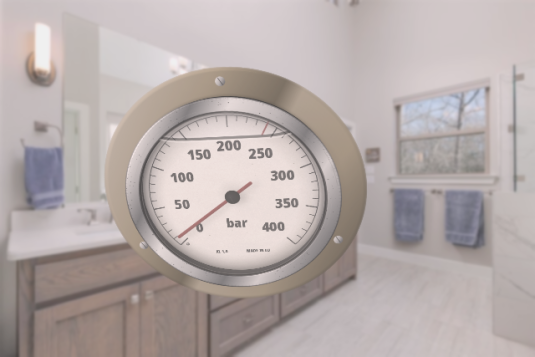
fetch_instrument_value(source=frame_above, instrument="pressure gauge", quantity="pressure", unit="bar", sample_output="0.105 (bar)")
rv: 10 (bar)
